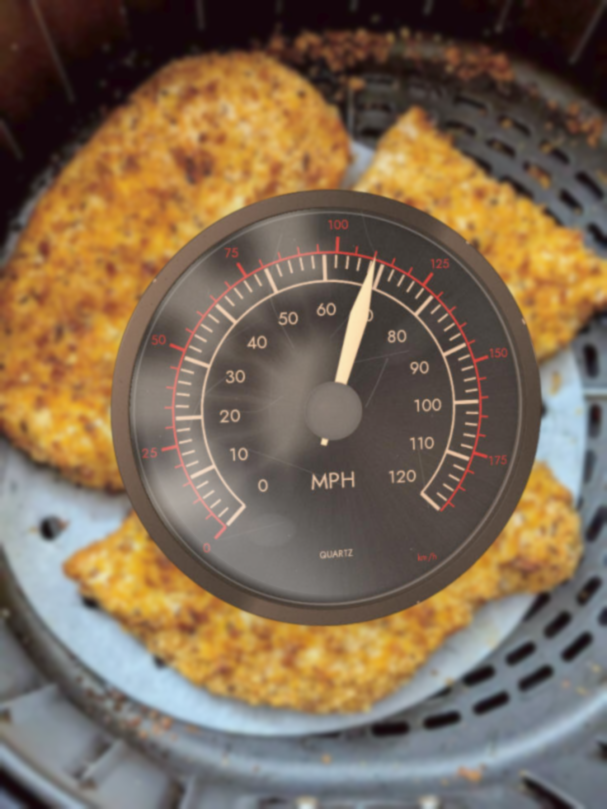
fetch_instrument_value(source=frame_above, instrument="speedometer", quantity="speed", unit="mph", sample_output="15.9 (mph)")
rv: 68 (mph)
